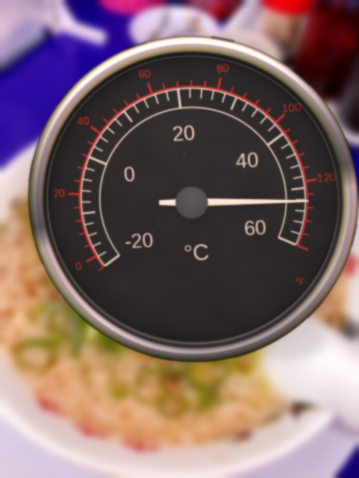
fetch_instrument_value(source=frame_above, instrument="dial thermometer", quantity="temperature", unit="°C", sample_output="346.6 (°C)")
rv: 52 (°C)
